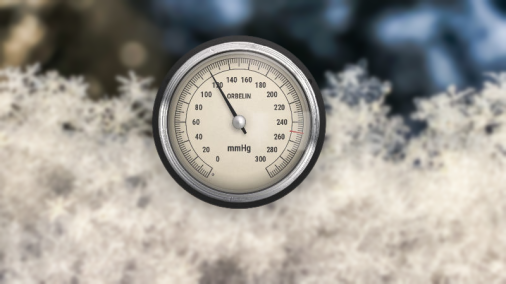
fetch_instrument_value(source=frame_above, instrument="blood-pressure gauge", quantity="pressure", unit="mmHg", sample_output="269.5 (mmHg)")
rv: 120 (mmHg)
